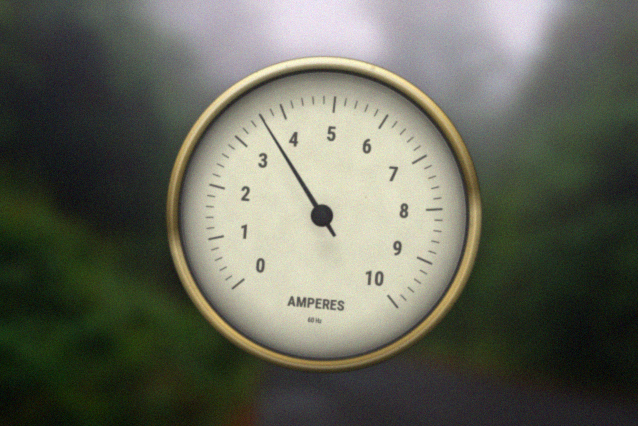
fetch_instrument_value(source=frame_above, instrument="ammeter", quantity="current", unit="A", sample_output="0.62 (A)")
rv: 3.6 (A)
